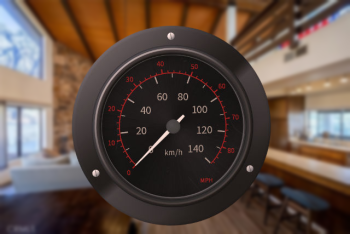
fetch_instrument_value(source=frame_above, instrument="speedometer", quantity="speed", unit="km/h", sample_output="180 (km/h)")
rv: 0 (km/h)
